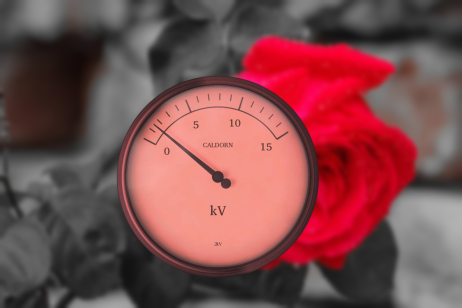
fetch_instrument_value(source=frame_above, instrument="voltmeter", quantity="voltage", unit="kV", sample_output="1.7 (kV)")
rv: 1.5 (kV)
